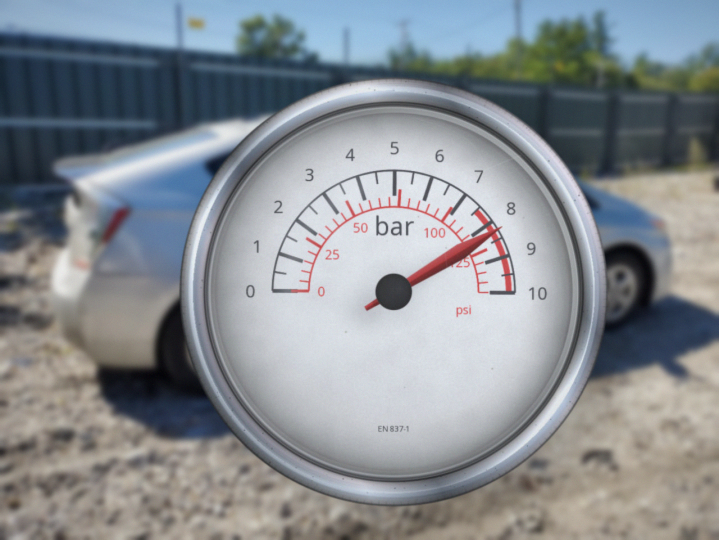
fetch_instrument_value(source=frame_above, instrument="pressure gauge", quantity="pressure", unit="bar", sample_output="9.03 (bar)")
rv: 8.25 (bar)
